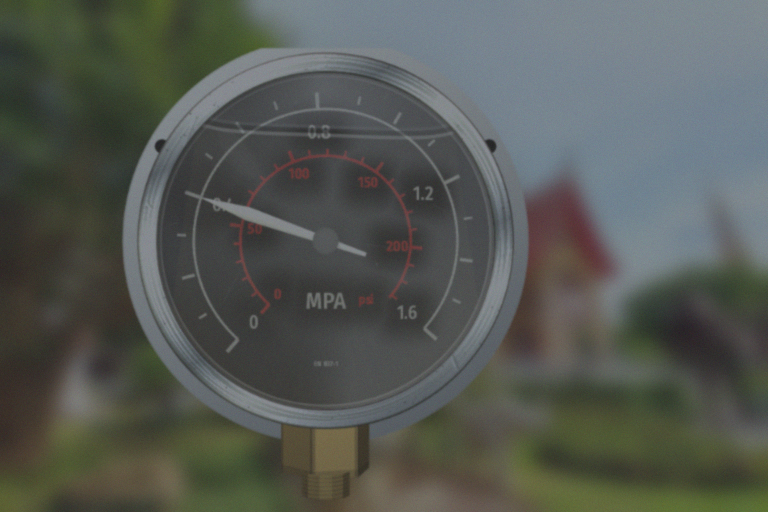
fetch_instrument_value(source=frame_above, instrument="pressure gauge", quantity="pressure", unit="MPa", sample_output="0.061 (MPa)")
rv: 0.4 (MPa)
